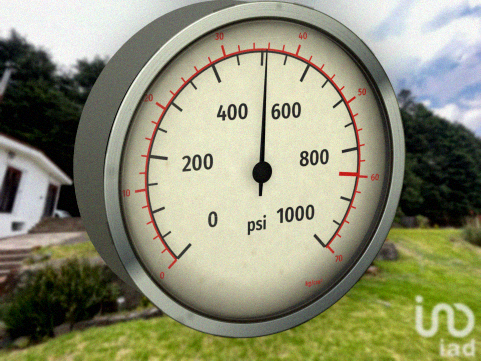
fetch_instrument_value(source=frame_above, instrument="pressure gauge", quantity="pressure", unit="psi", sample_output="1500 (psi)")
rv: 500 (psi)
